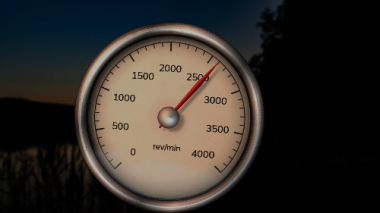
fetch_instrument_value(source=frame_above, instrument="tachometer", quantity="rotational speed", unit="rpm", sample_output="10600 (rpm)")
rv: 2600 (rpm)
